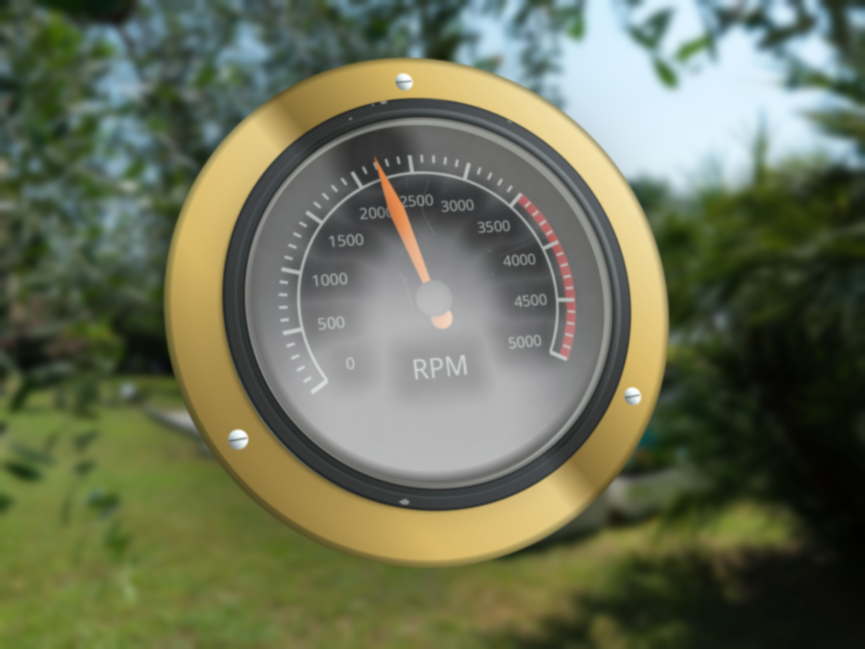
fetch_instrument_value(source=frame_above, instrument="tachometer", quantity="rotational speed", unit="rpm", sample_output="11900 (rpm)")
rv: 2200 (rpm)
